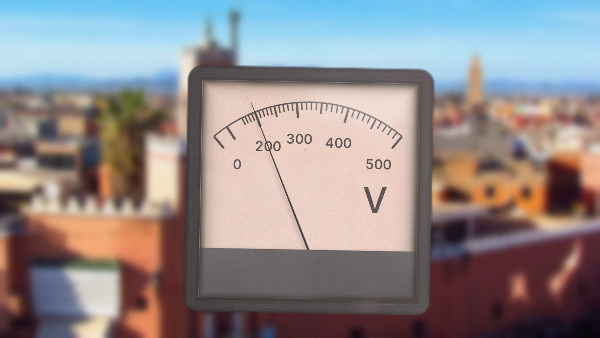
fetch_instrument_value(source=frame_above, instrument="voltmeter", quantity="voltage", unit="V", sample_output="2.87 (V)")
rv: 200 (V)
